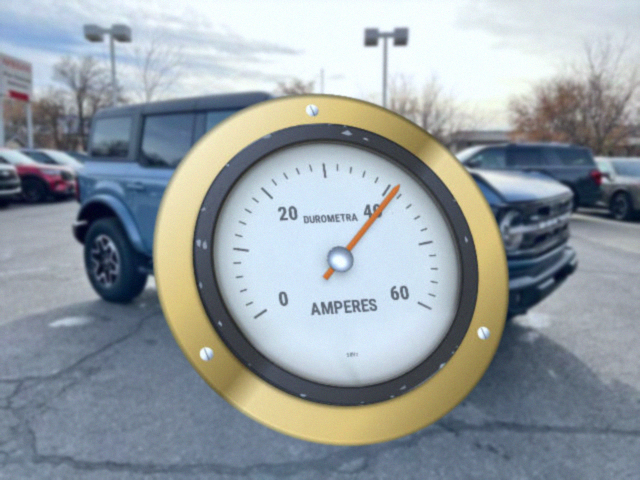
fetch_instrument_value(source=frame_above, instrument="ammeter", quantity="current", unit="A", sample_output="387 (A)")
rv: 41 (A)
